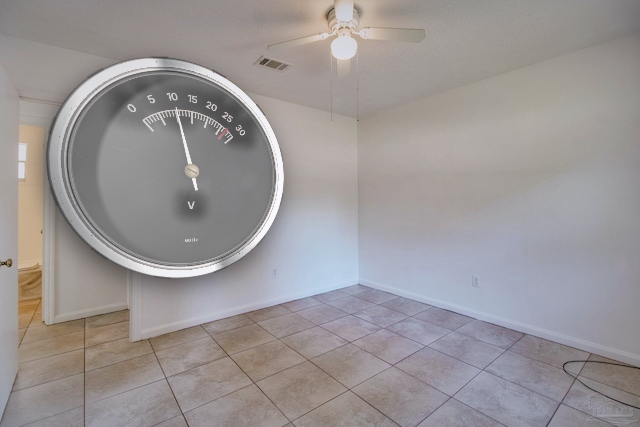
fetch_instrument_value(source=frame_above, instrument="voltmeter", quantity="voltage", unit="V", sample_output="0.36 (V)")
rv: 10 (V)
